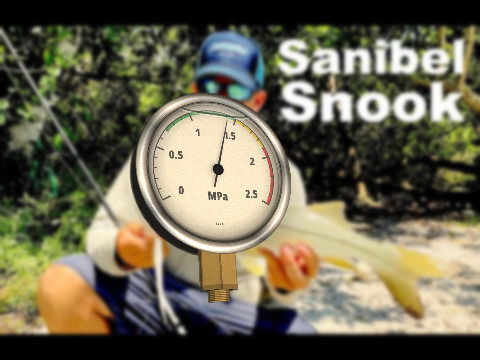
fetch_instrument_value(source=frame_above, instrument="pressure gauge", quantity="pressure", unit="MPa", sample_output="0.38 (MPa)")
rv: 1.4 (MPa)
